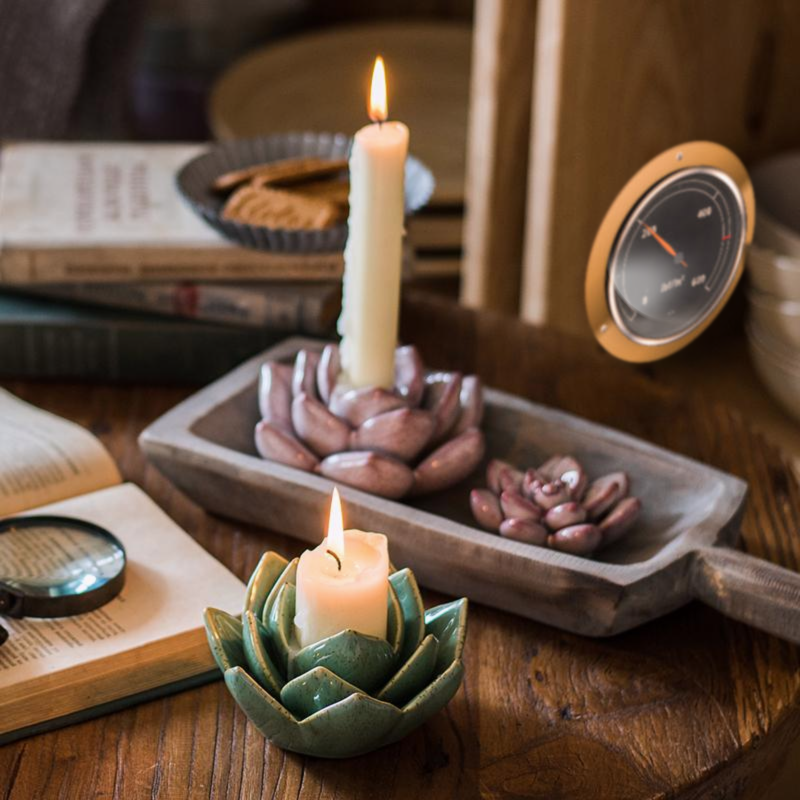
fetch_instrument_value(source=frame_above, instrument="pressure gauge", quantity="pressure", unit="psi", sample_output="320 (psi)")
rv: 200 (psi)
